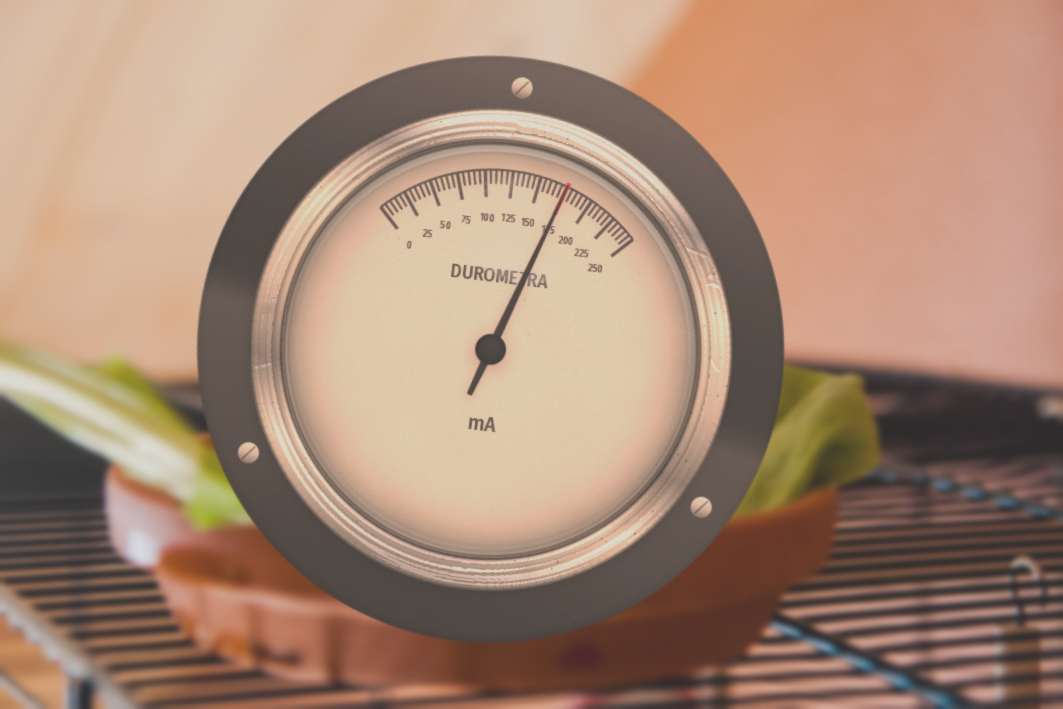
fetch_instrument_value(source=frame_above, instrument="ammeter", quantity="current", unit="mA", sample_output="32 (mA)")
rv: 175 (mA)
